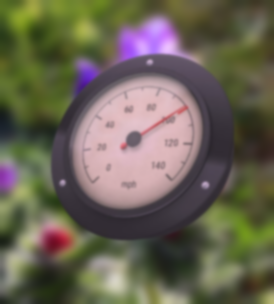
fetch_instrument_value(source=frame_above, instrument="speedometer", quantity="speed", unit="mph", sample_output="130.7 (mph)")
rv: 100 (mph)
